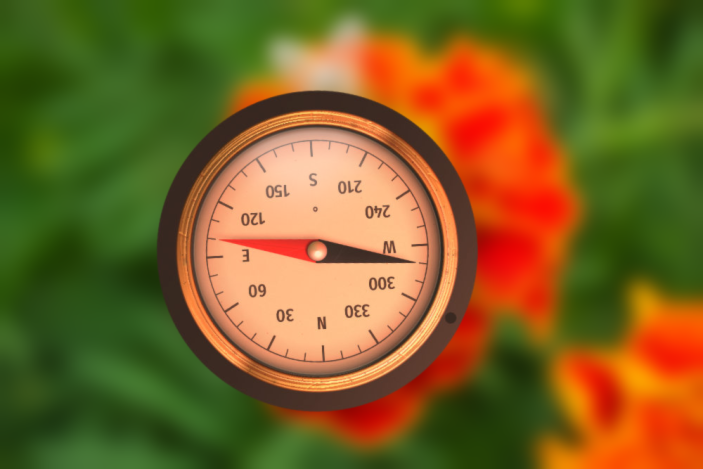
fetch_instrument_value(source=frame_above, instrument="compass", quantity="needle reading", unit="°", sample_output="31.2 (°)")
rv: 100 (°)
